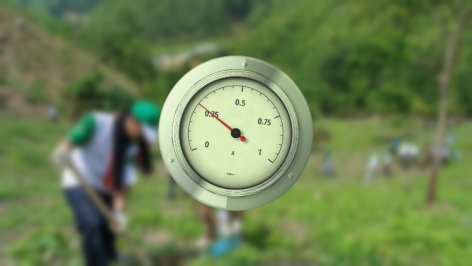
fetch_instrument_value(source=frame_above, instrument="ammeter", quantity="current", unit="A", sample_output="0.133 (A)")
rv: 0.25 (A)
